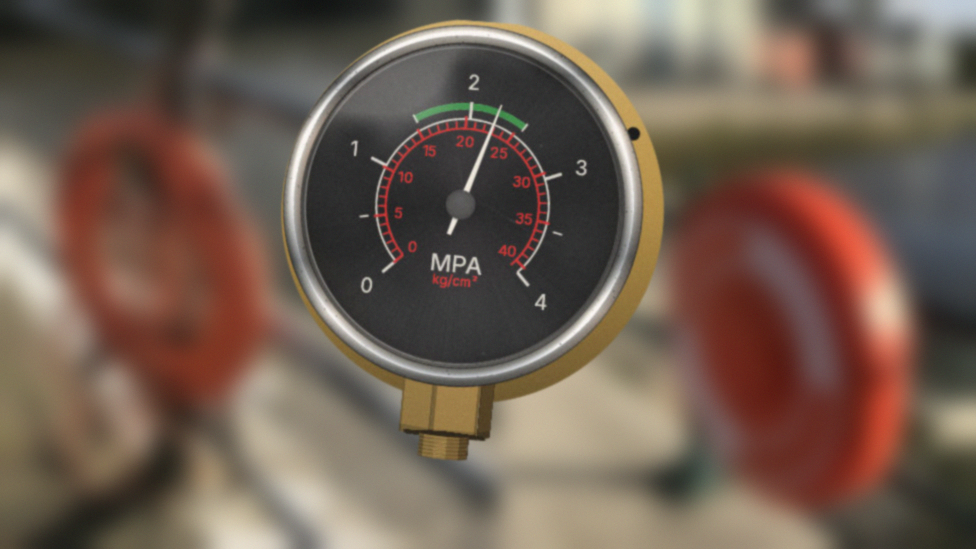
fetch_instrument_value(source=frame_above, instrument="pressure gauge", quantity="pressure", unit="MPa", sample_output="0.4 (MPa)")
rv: 2.25 (MPa)
